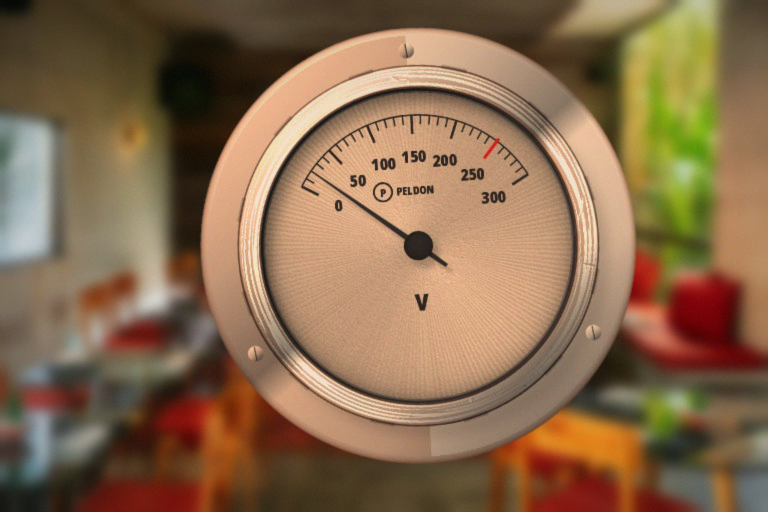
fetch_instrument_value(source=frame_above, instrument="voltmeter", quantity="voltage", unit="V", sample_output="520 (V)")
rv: 20 (V)
